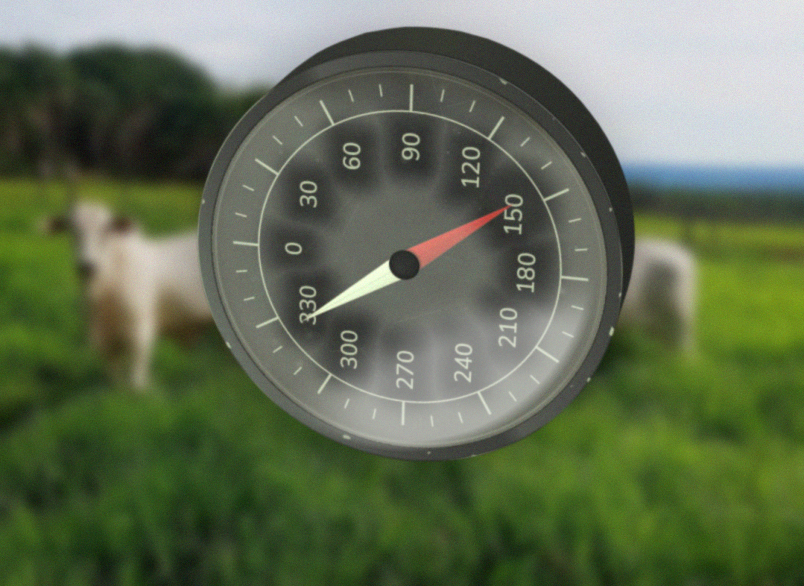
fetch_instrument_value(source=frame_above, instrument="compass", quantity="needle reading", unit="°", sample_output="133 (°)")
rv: 145 (°)
